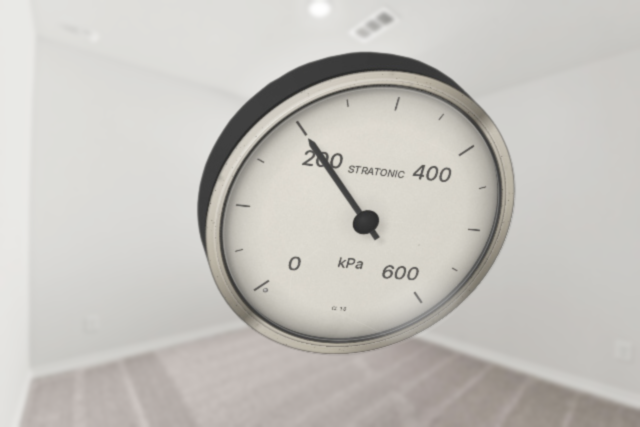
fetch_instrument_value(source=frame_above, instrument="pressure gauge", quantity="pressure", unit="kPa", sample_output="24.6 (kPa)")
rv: 200 (kPa)
